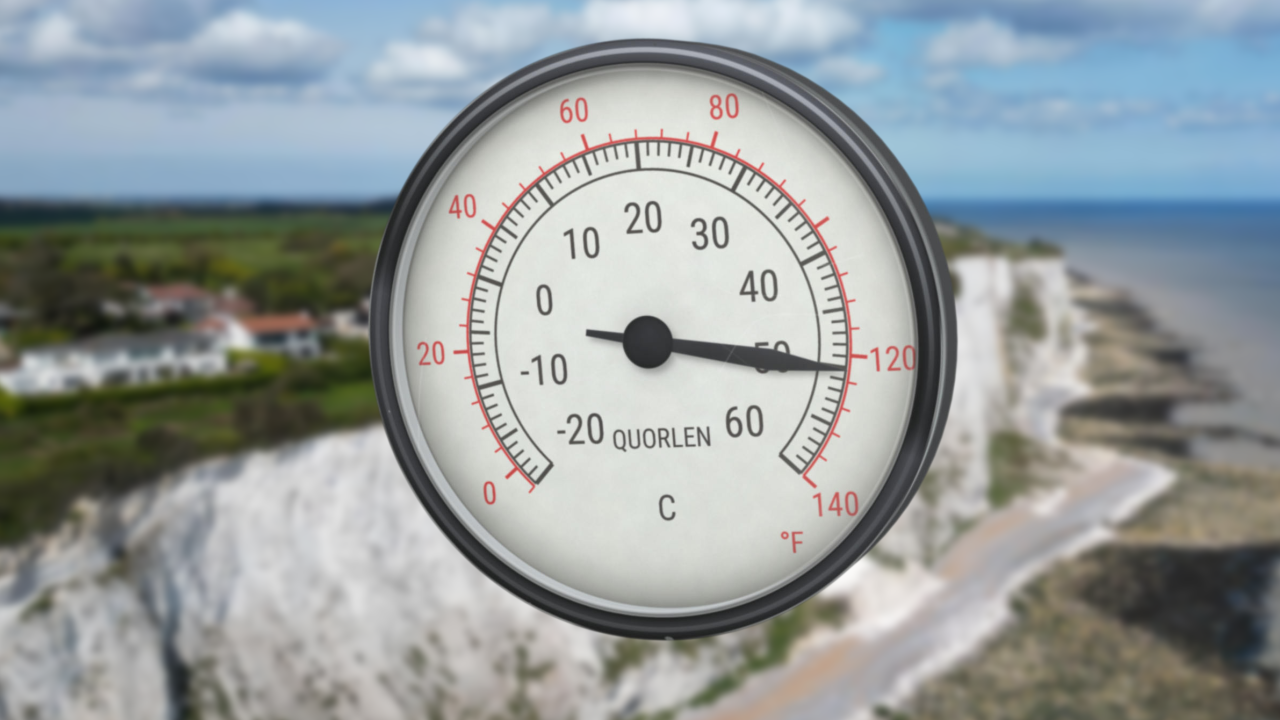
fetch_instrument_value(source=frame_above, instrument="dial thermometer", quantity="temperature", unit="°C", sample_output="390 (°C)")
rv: 50 (°C)
